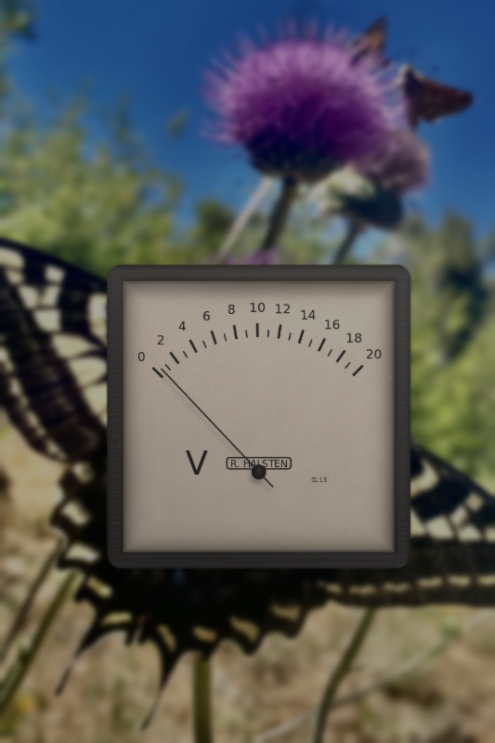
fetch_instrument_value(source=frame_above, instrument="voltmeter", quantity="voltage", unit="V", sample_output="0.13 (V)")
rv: 0.5 (V)
